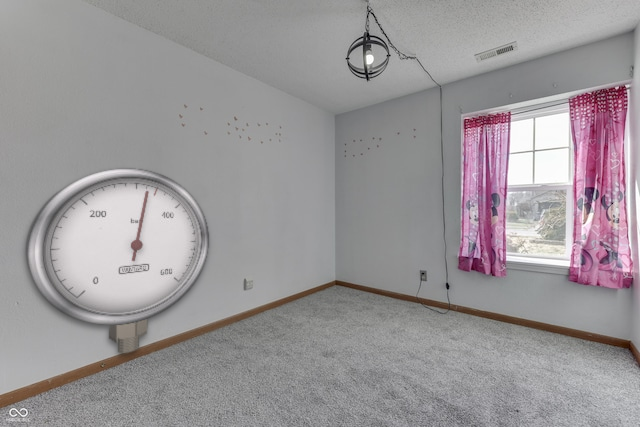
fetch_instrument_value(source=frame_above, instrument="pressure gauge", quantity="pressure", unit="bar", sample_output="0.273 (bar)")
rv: 320 (bar)
